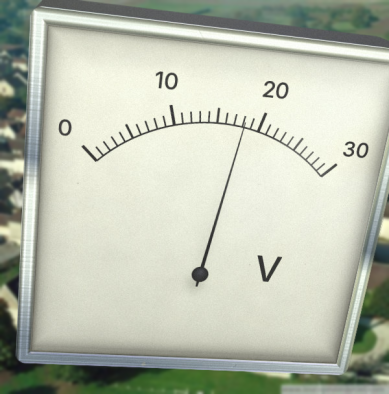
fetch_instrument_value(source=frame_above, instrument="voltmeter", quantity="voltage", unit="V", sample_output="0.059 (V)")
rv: 18 (V)
